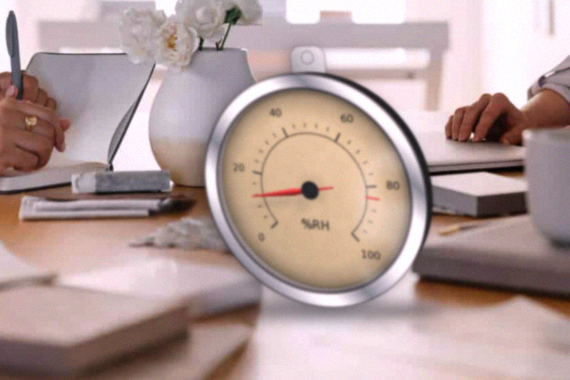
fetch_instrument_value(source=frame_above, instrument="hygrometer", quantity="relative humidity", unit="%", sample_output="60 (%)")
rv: 12 (%)
